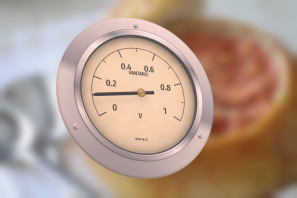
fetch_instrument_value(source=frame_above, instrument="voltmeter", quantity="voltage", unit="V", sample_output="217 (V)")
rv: 0.1 (V)
